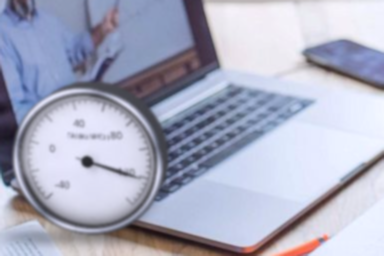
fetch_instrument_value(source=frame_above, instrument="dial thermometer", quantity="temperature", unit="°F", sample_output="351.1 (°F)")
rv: 120 (°F)
